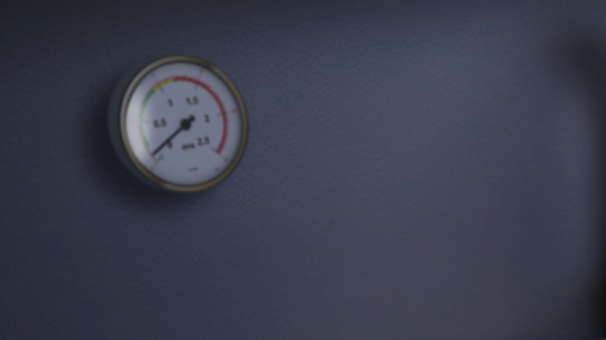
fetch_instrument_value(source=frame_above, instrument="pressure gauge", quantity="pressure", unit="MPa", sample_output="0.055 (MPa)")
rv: 0.1 (MPa)
